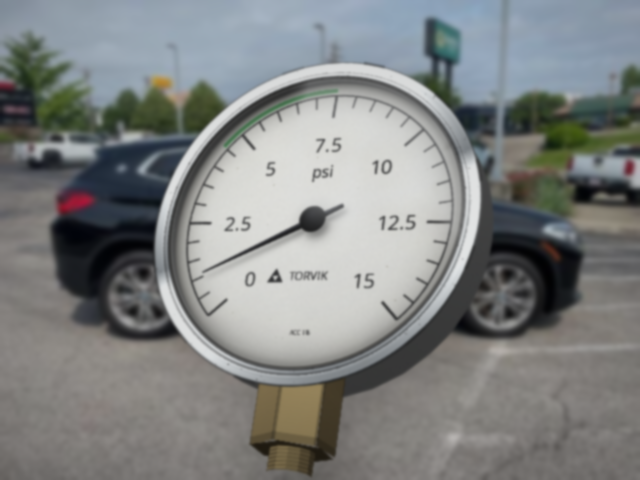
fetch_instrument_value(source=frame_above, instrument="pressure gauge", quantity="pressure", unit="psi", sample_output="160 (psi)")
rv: 1 (psi)
